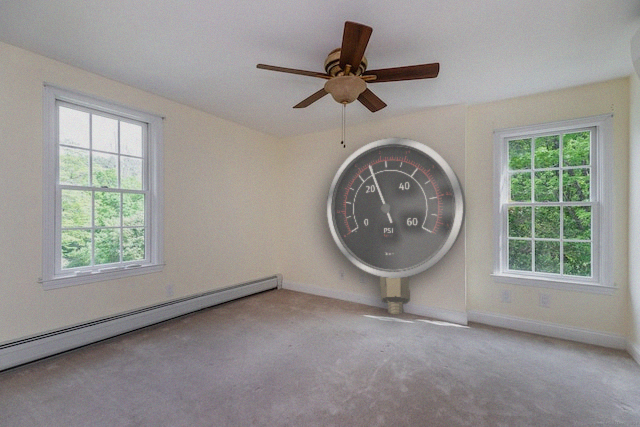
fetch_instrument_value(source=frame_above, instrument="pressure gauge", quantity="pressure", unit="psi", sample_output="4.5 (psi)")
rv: 25 (psi)
